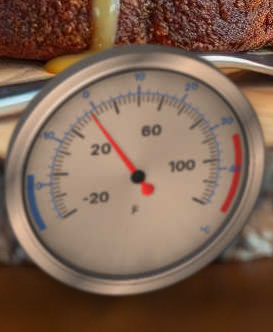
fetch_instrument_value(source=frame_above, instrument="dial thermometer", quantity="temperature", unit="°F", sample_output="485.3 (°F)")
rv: 30 (°F)
